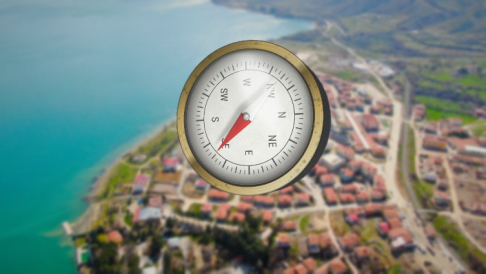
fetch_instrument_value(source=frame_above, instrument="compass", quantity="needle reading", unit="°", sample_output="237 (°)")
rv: 135 (°)
